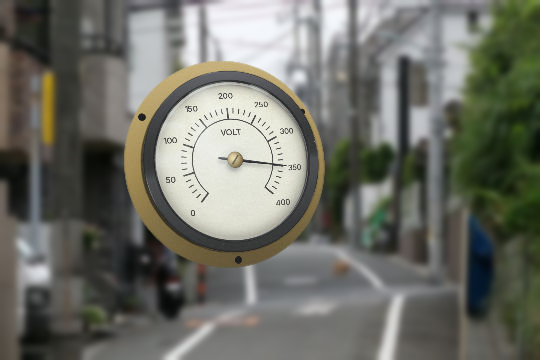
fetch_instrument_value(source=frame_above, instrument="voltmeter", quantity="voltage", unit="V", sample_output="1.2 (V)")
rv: 350 (V)
